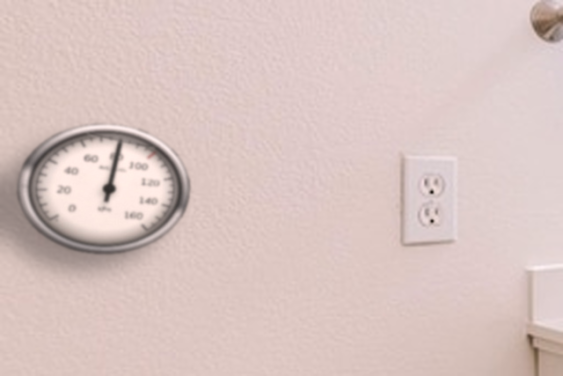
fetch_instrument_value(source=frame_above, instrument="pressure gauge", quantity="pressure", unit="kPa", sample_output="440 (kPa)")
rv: 80 (kPa)
